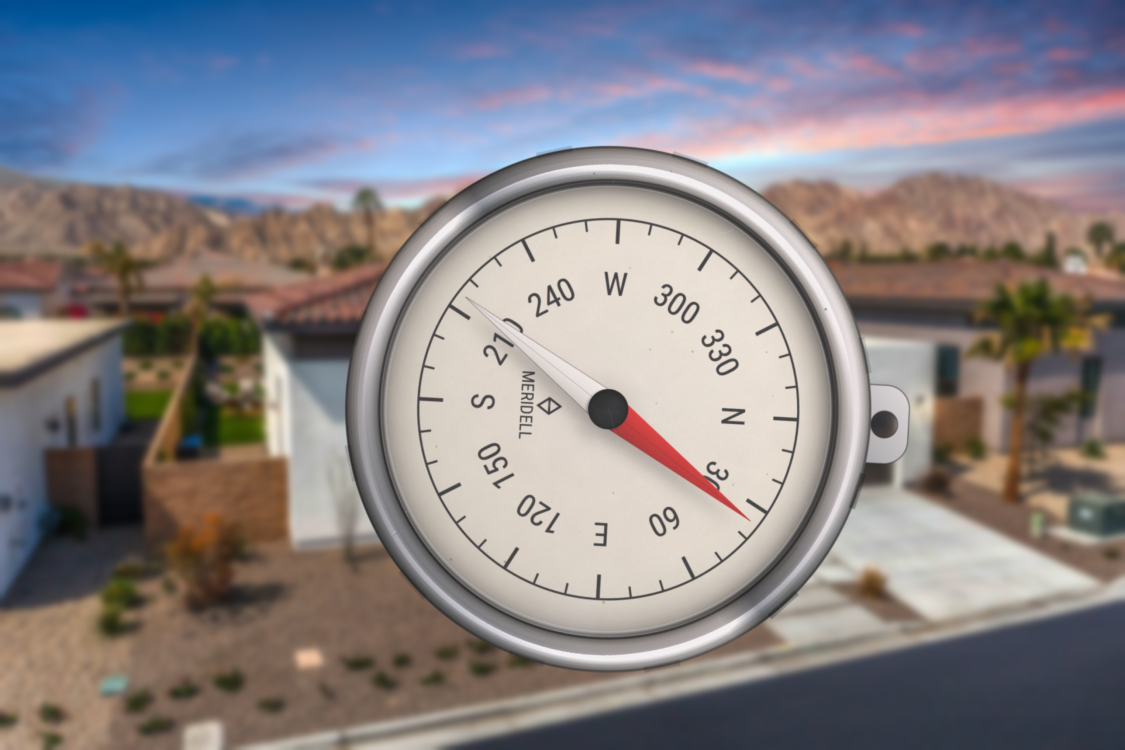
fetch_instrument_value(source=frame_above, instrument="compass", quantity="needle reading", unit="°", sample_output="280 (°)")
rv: 35 (°)
